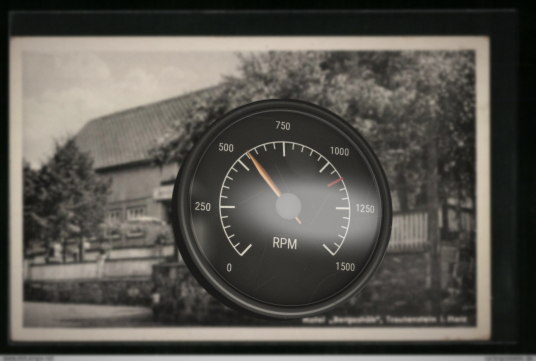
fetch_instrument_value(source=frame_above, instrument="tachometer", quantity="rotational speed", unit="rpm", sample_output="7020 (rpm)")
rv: 550 (rpm)
